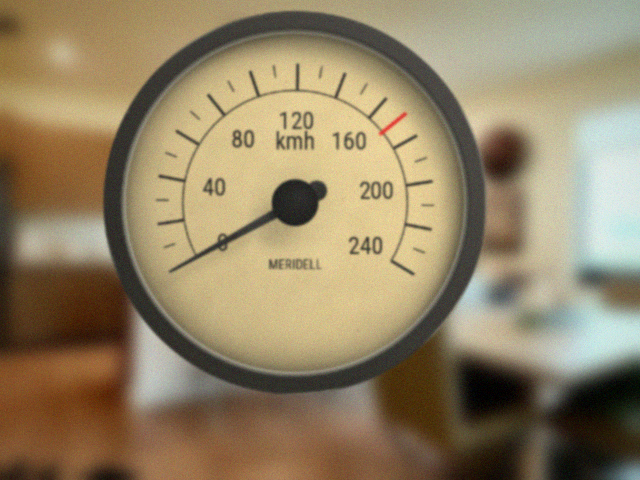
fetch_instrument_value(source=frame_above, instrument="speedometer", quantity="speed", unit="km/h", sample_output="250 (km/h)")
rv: 0 (km/h)
